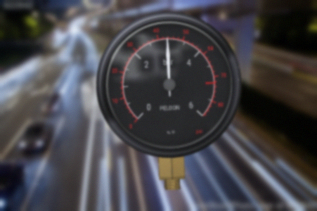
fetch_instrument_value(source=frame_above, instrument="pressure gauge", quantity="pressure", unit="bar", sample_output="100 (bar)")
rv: 3 (bar)
